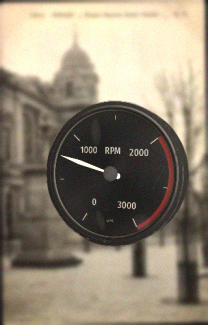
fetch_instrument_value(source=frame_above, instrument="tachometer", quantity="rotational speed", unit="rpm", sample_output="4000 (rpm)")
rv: 750 (rpm)
